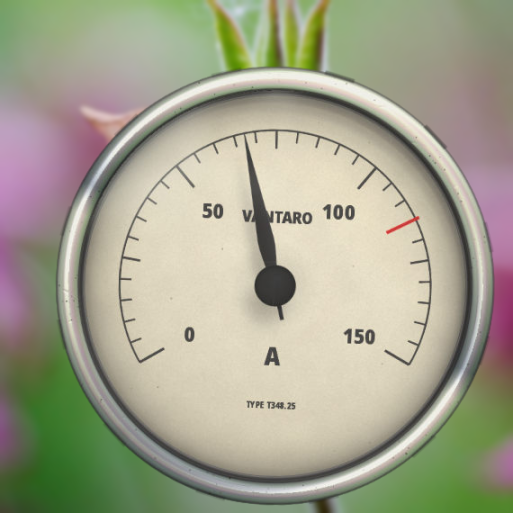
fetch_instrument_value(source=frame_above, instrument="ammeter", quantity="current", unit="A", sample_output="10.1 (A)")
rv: 67.5 (A)
